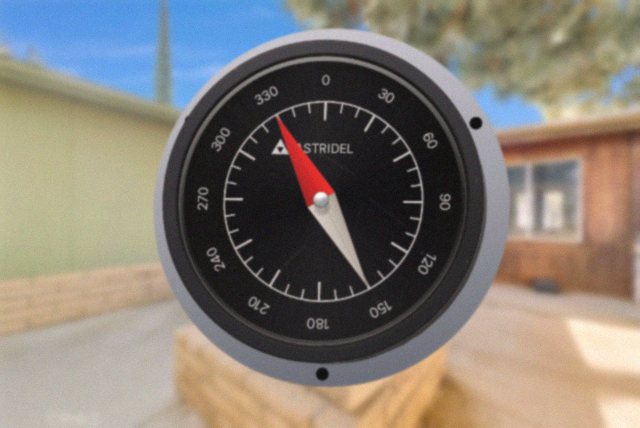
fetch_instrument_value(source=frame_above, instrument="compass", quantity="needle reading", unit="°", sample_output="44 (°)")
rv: 330 (°)
